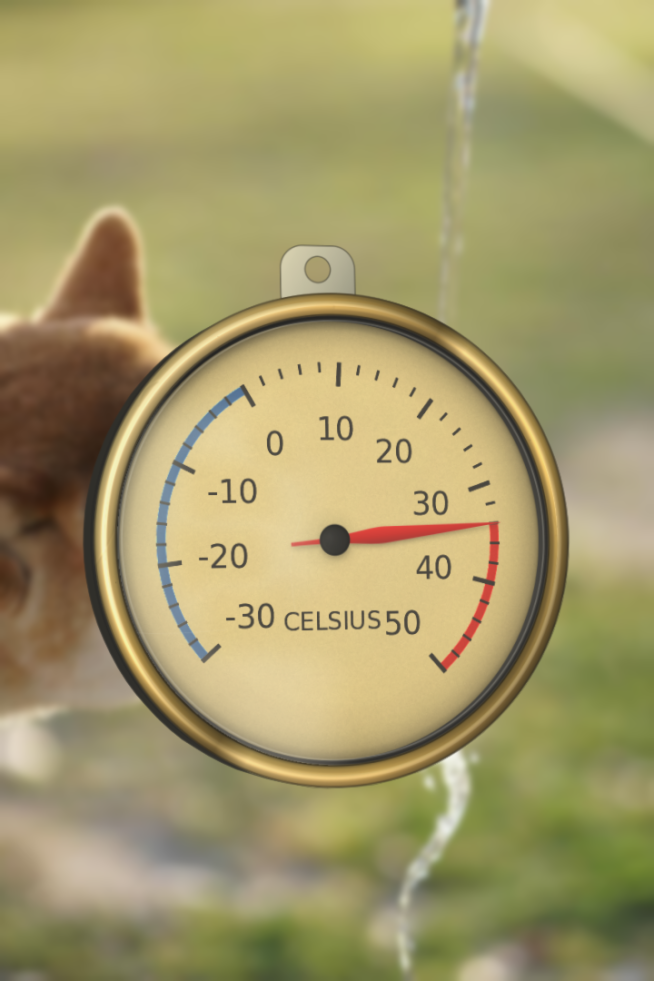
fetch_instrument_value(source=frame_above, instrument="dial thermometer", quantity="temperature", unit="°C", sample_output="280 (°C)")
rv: 34 (°C)
